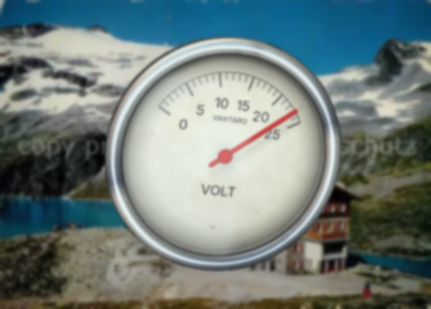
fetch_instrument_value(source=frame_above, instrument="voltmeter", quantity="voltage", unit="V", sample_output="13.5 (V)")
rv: 23 (V)
